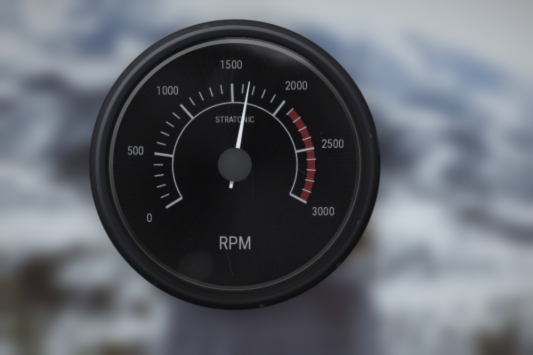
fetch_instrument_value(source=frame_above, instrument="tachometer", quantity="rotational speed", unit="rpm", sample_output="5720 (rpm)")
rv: 1650 (rpm)
